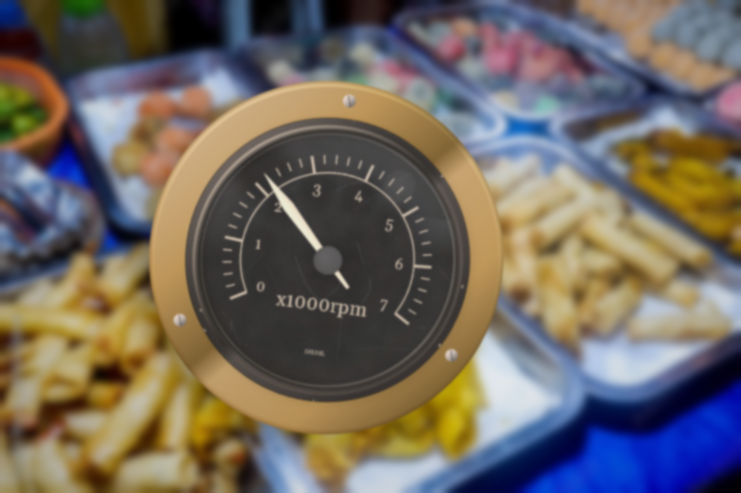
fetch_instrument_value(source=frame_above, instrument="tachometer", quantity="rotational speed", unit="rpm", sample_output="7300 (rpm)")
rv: 2200 (rpm)
